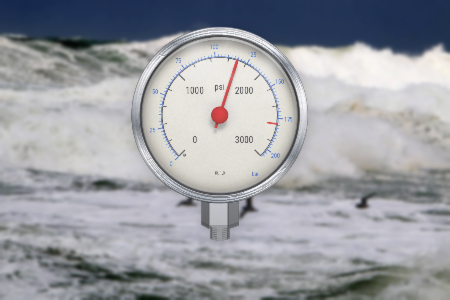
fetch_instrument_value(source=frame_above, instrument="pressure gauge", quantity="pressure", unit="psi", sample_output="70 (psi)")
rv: 1700 (psi)
